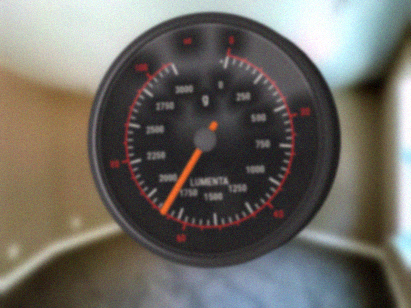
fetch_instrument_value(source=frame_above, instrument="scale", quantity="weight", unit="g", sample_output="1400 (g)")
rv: 1850 (g)
